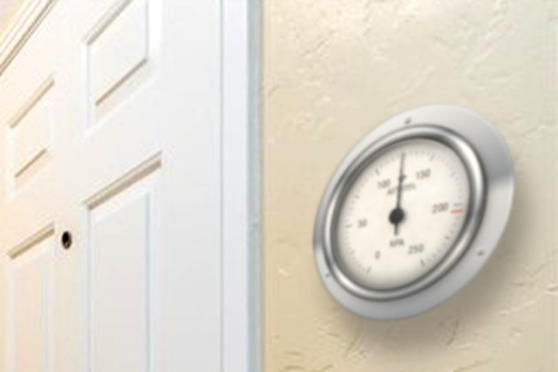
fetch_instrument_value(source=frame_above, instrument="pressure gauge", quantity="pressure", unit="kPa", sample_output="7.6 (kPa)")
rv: 125 (kPa)
